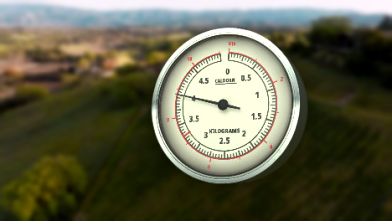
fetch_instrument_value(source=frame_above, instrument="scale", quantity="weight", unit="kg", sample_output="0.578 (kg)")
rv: 4 (kg)
